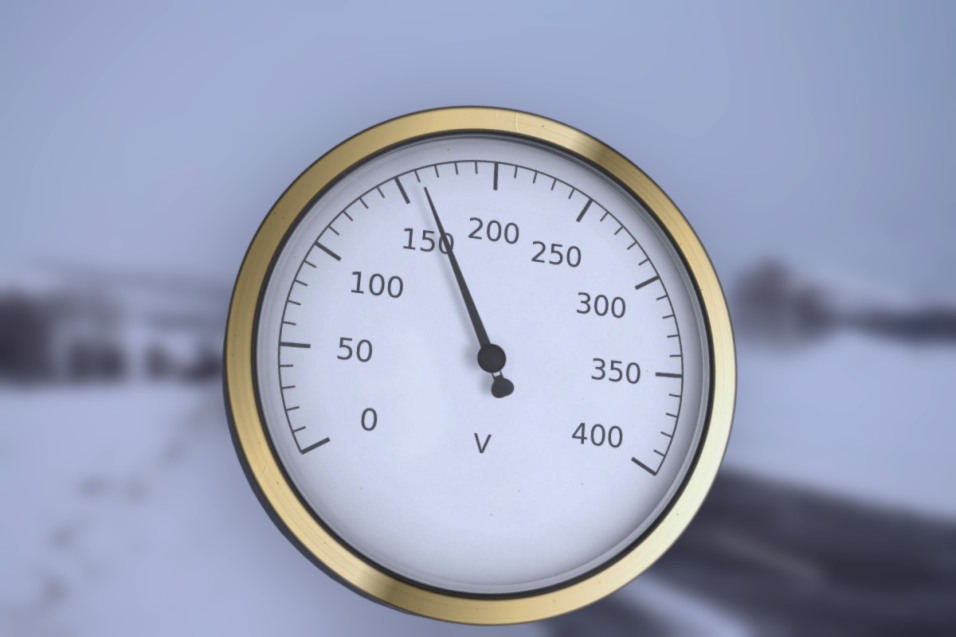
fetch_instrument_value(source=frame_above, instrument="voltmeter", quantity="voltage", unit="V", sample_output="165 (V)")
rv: 160 (V)
